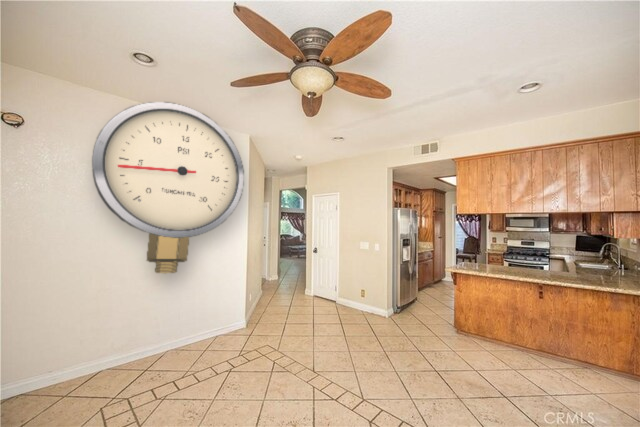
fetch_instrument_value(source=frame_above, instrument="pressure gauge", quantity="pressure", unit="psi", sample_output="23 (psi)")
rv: 4 (psi)
